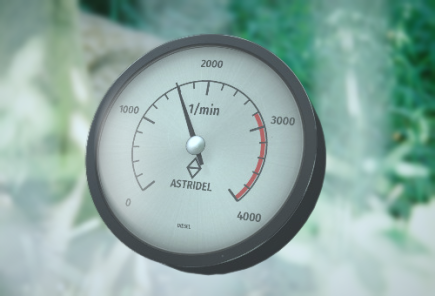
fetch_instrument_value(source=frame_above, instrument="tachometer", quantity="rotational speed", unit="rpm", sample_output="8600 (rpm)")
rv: 1600 (rpm)
